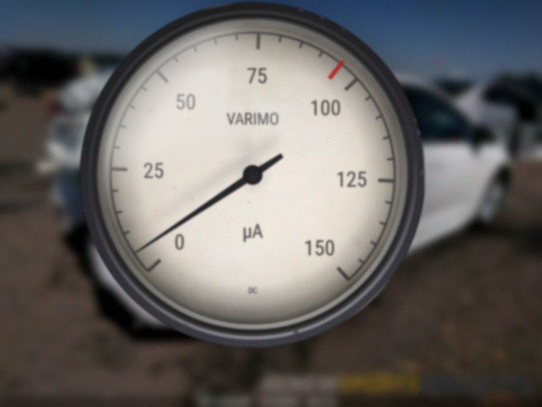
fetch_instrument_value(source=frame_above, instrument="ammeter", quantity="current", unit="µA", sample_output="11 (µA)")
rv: 5 (µA)
